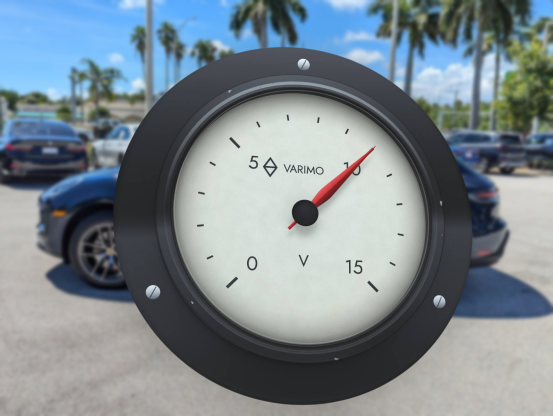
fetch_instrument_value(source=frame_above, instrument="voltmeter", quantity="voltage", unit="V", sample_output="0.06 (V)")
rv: 10 (V)
